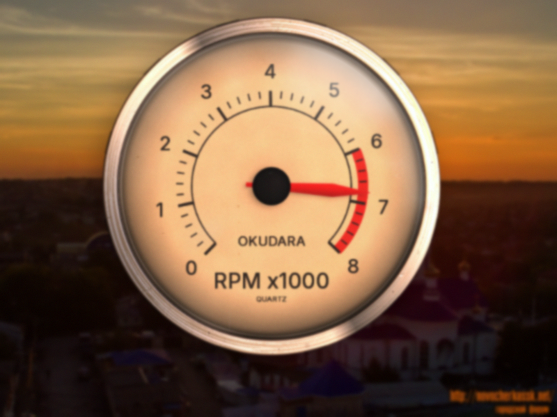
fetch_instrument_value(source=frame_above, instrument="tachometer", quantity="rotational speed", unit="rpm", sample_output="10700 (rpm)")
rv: 6800 (rpm)
